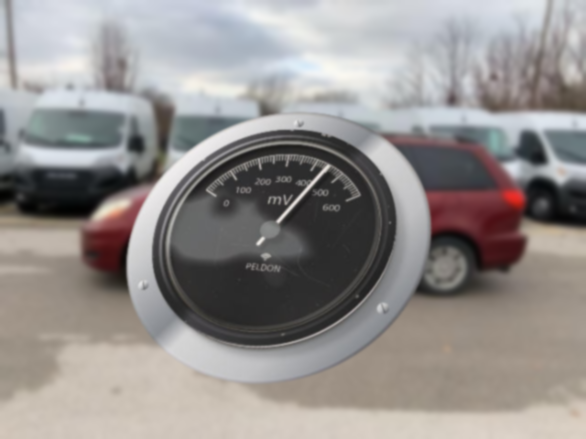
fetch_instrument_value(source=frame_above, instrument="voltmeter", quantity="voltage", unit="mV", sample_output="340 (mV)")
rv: 450 (mV)
